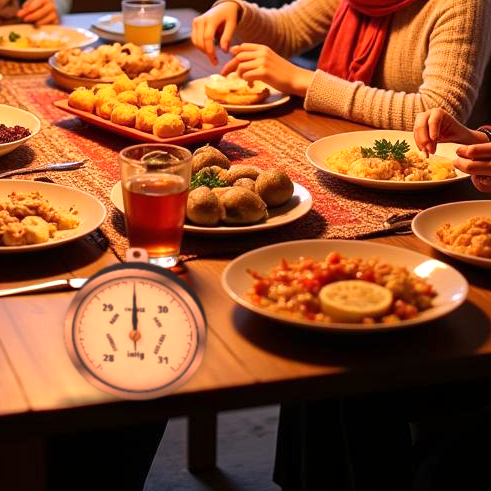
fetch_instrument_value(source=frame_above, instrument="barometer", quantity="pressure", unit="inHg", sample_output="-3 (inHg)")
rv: 29.5 (inHg)
